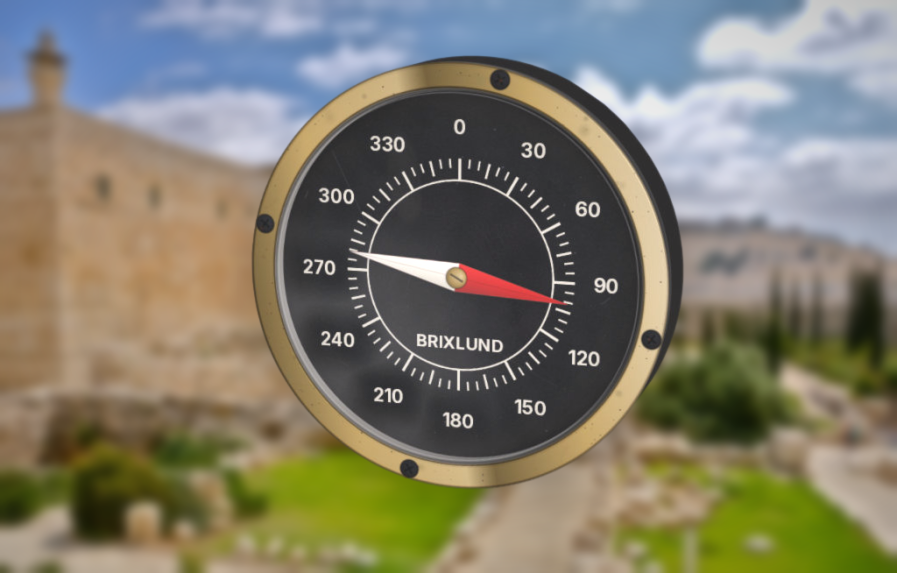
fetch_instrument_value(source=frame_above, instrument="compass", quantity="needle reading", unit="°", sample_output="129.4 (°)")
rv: 100 (°)
